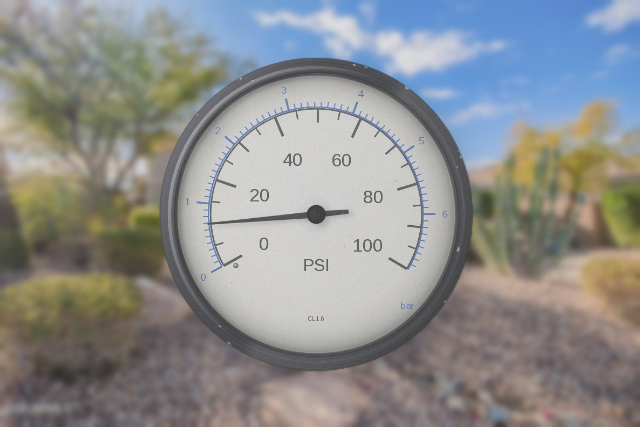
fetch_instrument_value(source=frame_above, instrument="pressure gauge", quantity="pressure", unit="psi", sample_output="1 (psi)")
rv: 10 (psi)
